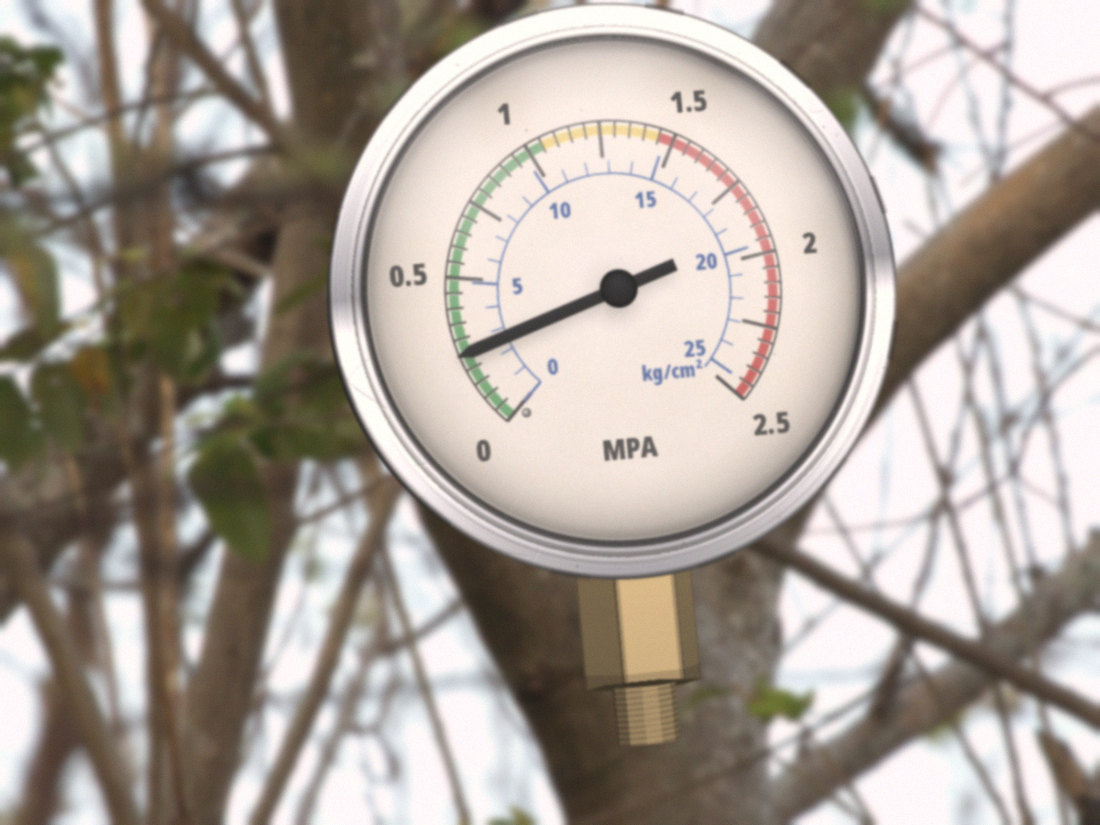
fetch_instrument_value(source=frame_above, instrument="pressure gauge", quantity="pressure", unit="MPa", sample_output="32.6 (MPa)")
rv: 0.25 (MPa)
